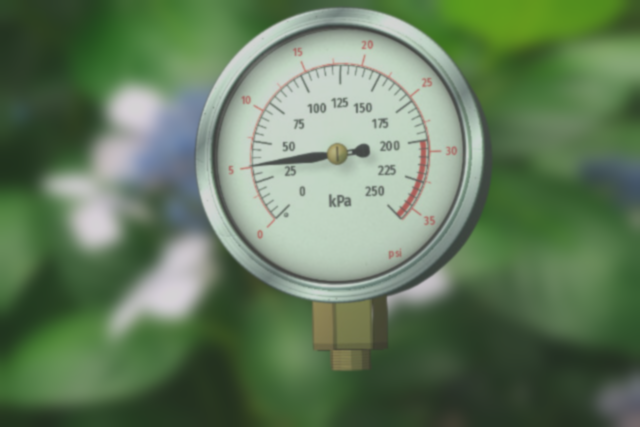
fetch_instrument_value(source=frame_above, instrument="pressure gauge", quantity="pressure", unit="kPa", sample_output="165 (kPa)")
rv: 35 (kPa)
